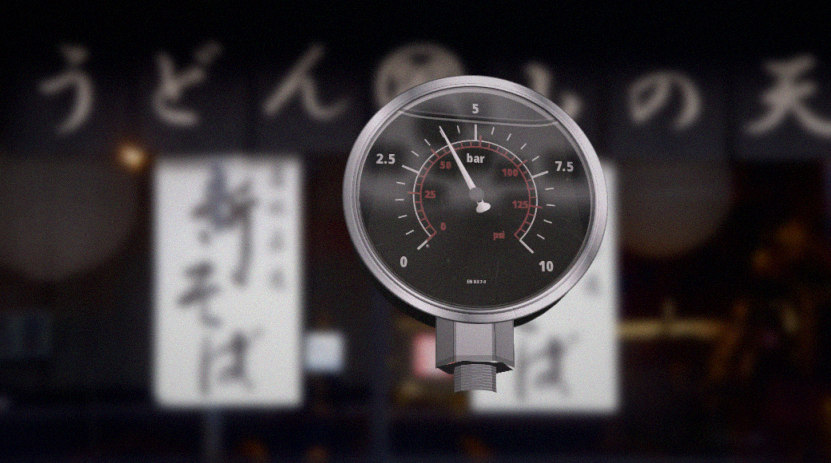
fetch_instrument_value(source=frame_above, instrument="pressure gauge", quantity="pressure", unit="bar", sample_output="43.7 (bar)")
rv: 4 (bar)
